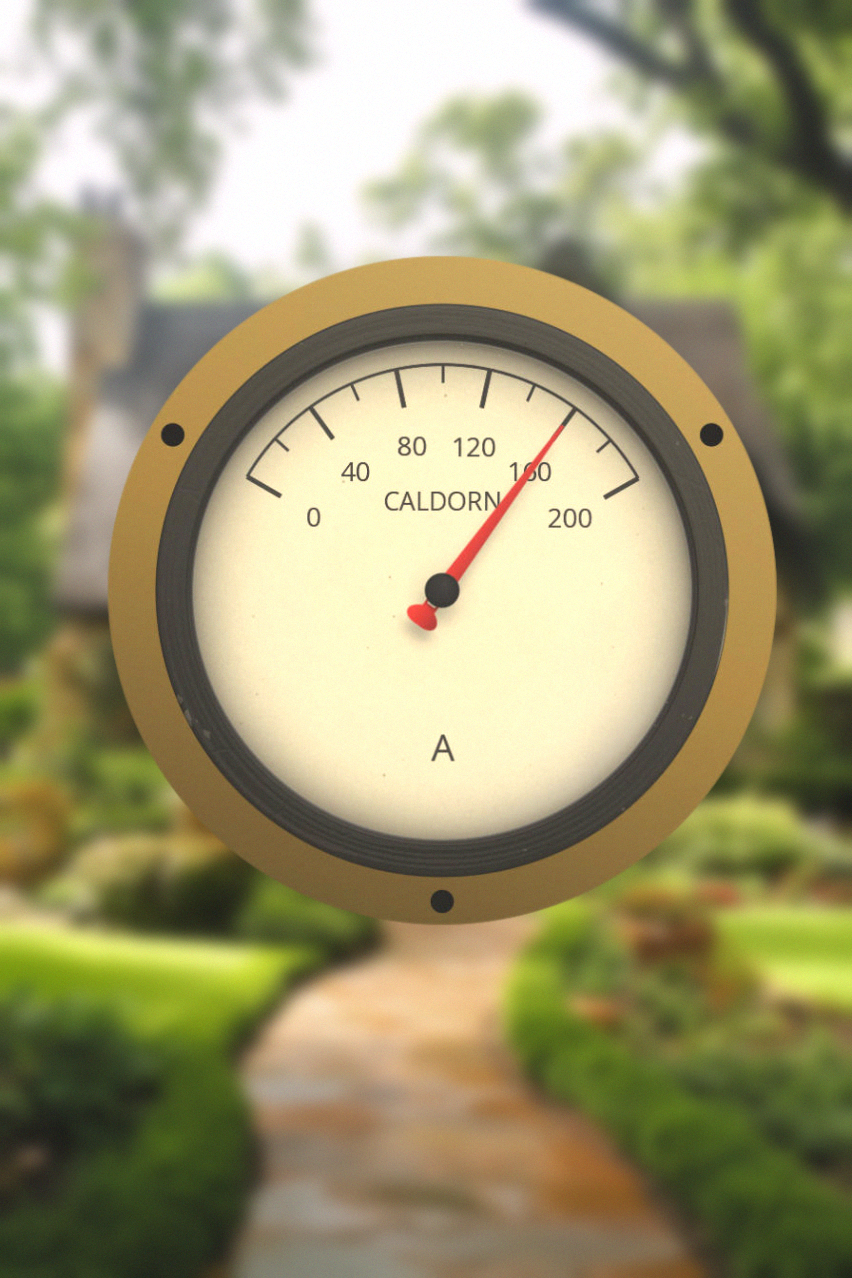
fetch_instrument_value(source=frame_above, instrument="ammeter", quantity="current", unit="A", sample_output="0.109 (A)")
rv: 160 (A)
